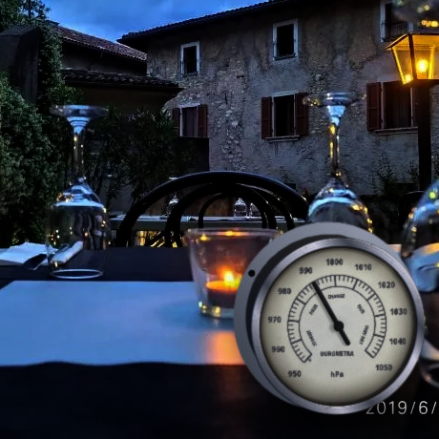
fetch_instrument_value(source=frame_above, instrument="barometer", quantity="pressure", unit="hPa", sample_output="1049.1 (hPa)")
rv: 990 (hPa)
